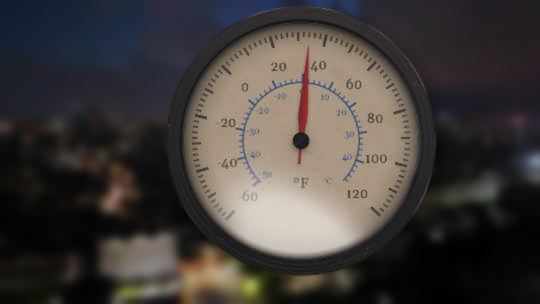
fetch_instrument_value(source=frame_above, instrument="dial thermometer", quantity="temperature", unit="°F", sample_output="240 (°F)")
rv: 34 (°F)
